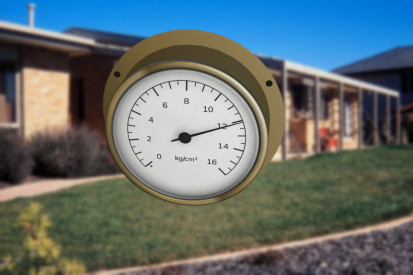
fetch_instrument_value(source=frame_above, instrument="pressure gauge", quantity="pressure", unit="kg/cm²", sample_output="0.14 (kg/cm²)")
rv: 12 (kg/cm²)
